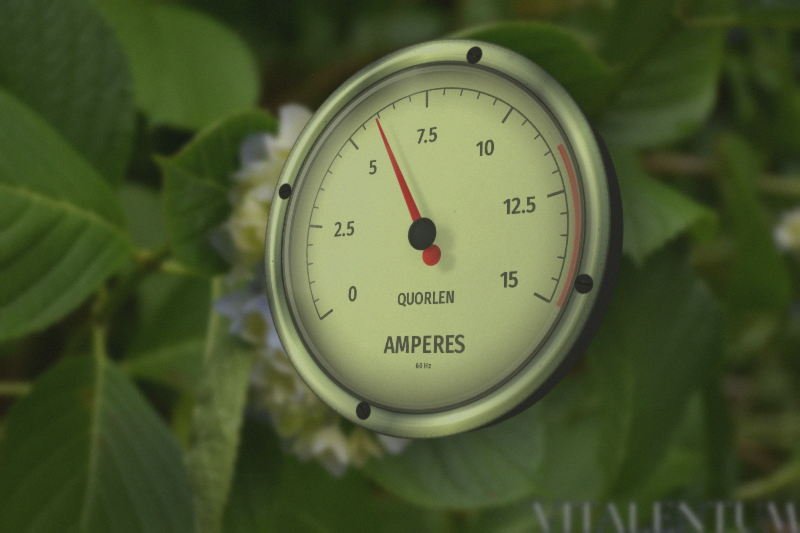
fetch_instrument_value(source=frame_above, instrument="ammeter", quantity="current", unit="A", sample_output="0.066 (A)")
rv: 6 (A)
